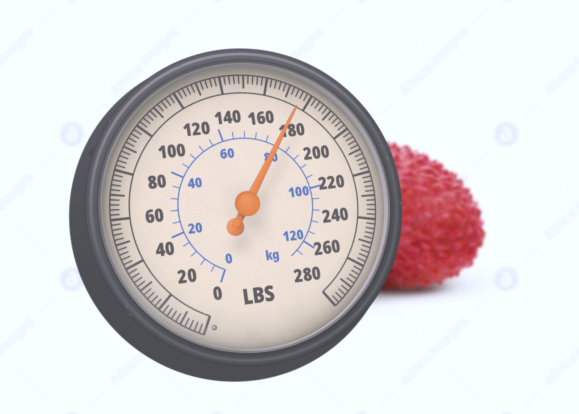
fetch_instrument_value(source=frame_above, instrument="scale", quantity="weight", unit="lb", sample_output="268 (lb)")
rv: 176 (lb)
